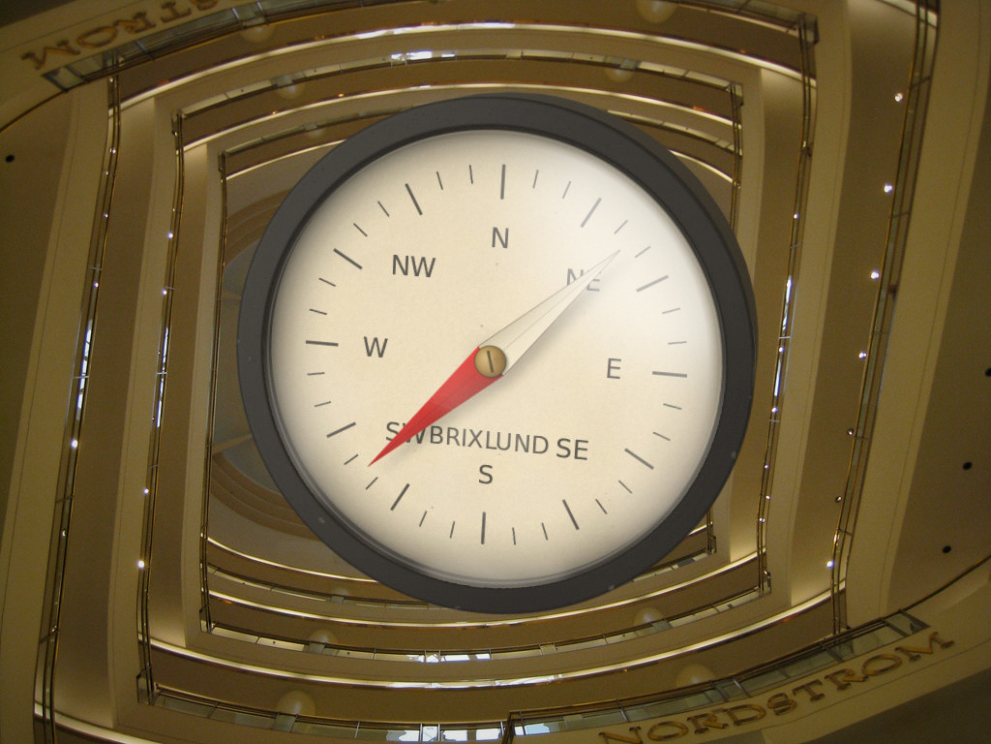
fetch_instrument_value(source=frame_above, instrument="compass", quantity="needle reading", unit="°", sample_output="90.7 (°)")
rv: 225 (°)
